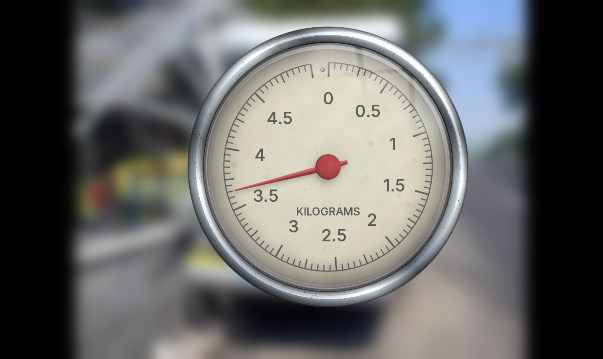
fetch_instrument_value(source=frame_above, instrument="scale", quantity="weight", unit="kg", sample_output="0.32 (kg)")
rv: 3.65 (kg)
